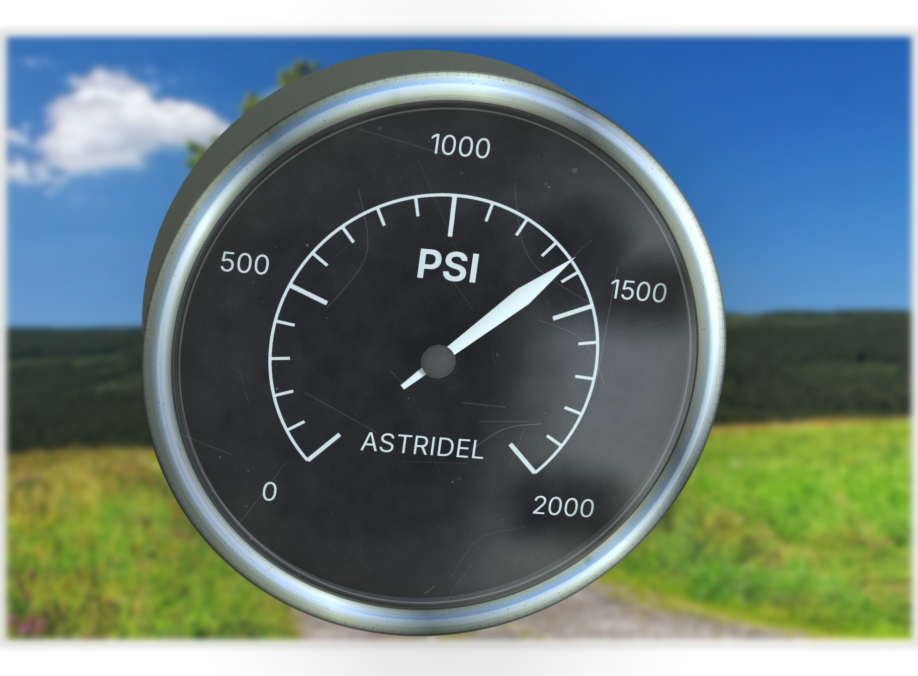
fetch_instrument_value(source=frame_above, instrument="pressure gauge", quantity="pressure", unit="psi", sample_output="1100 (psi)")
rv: 1350 (psi)
